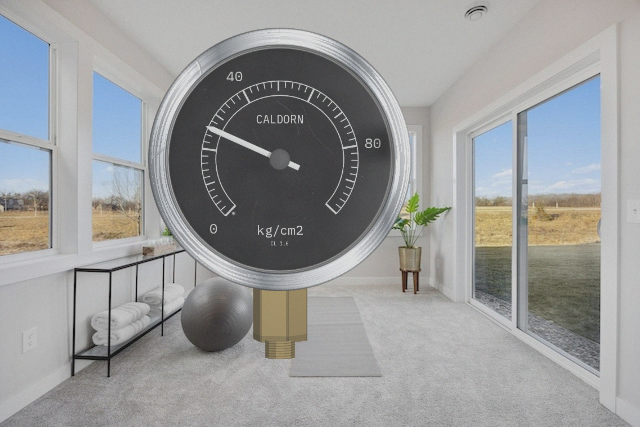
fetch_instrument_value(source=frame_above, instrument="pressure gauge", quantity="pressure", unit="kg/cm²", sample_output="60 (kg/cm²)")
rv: 26 (kg/cm²)
